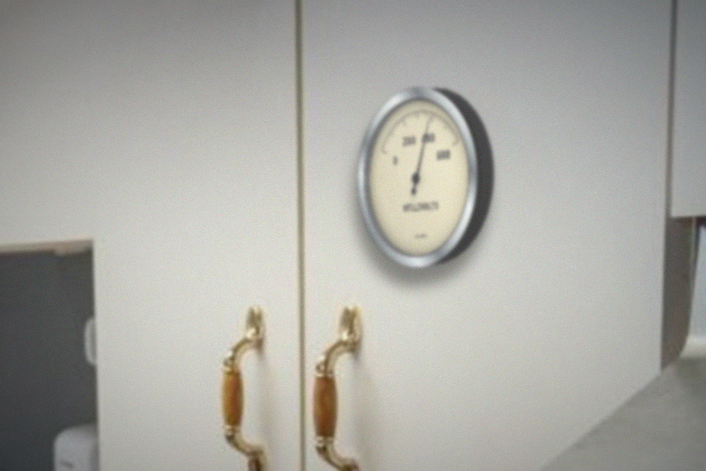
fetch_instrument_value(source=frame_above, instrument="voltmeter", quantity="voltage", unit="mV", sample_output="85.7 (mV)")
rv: 400 (mV)
